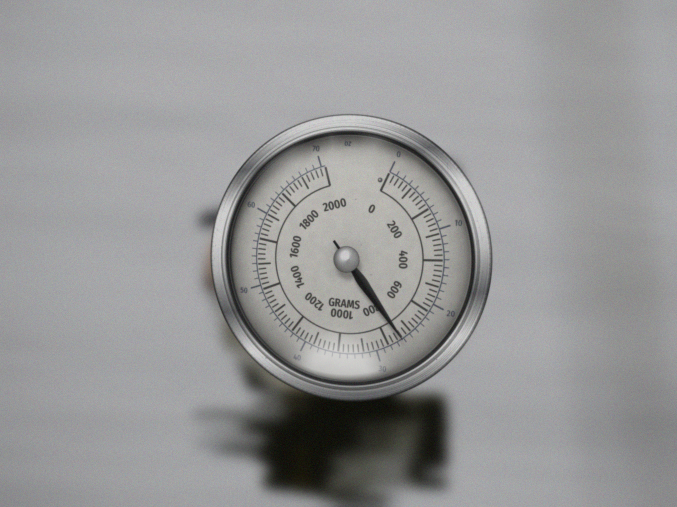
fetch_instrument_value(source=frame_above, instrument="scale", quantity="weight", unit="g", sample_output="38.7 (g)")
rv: 740 (g)
